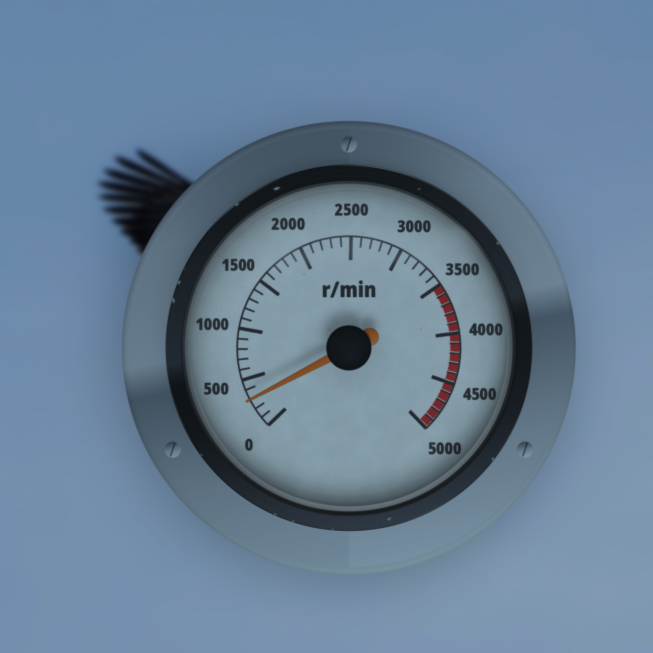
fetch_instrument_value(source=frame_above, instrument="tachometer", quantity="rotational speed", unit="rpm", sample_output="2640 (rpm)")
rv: 300 (rpm)
